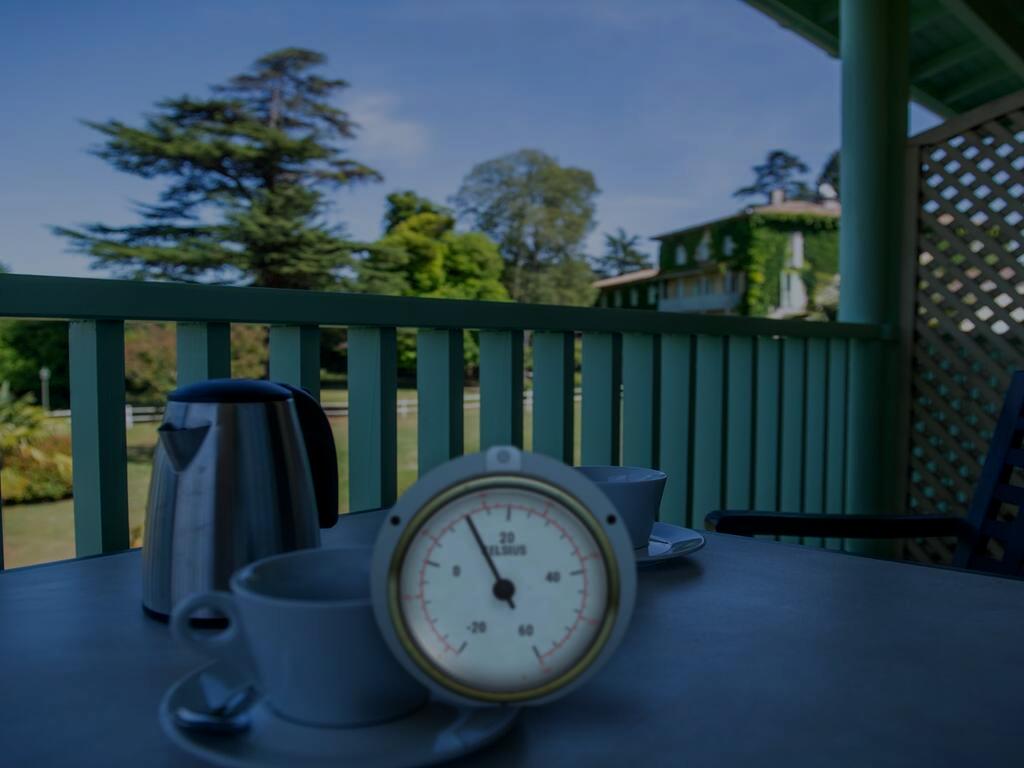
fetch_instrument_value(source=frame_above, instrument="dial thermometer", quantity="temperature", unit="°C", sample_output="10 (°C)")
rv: 12 (°C)
